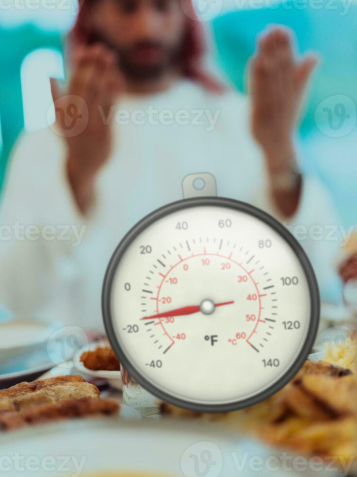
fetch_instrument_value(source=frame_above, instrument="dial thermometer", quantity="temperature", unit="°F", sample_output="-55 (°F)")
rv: -16 (°F)
